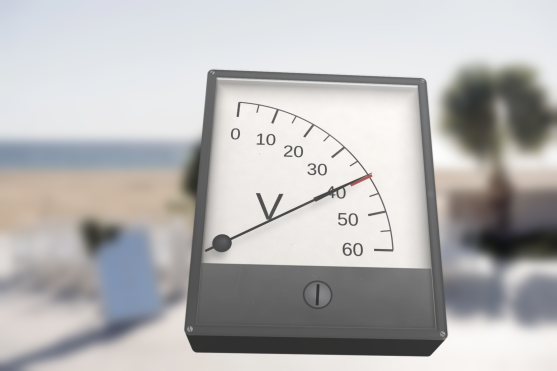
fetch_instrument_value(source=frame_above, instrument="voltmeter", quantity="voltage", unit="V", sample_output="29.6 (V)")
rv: 40 (V)
